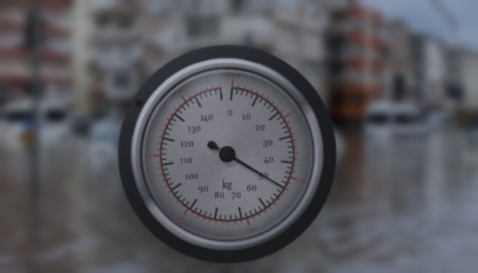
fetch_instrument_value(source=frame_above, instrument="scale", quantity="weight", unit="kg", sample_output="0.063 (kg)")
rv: 50 (kg)
